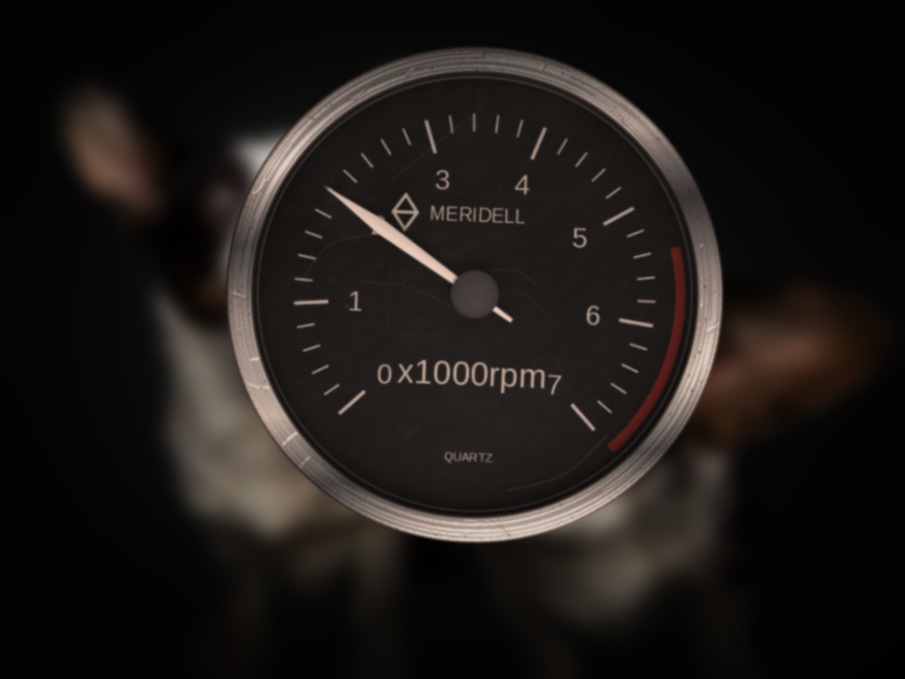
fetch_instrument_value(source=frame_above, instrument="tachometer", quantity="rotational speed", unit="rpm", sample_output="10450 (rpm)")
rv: 2000 (rpm)
